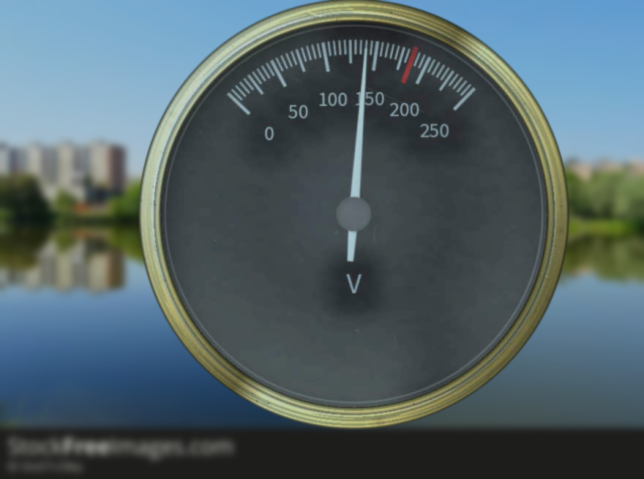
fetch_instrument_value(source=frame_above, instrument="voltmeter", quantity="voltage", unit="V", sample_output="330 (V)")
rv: 140 (V)
